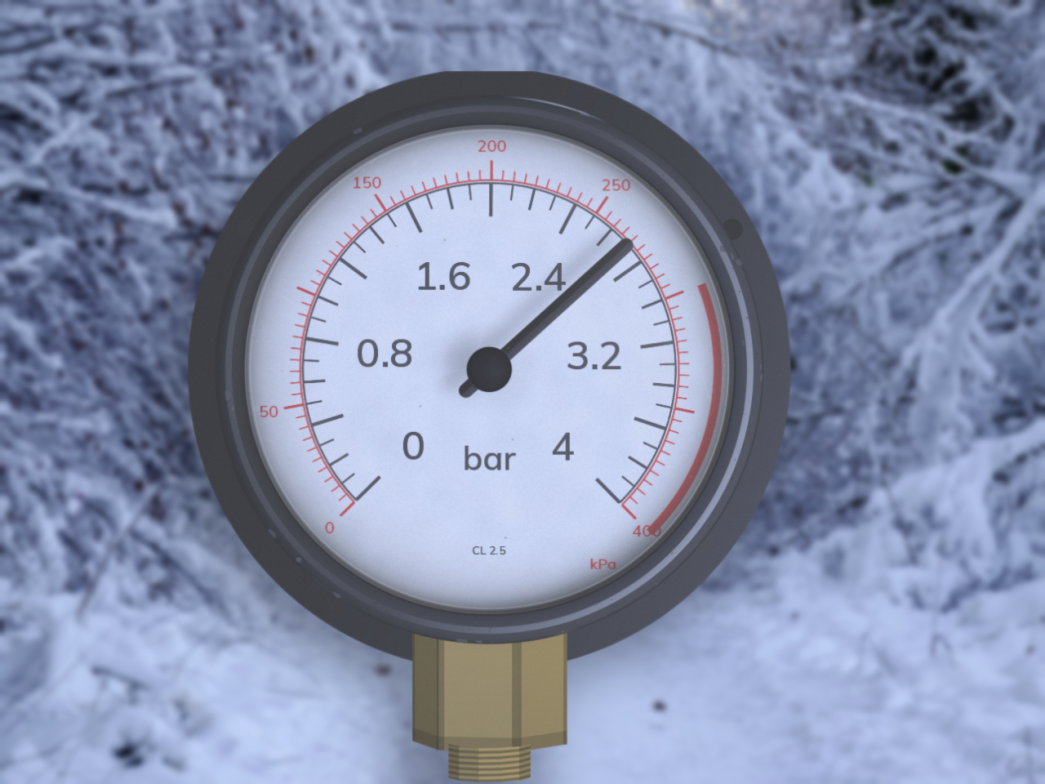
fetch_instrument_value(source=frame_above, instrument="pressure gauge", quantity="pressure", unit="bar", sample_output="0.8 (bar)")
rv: 2.7 (bar)
